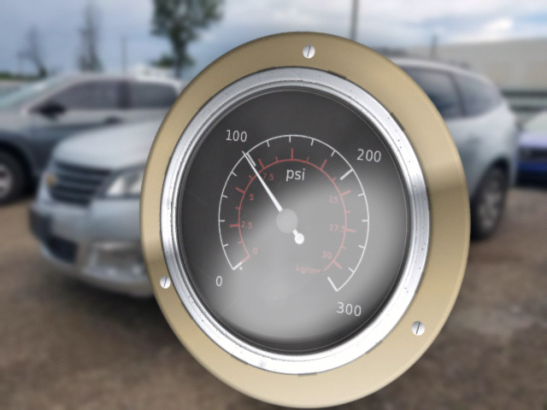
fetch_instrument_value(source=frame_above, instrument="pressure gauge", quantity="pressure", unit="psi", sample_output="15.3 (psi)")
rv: 100 (psi)
